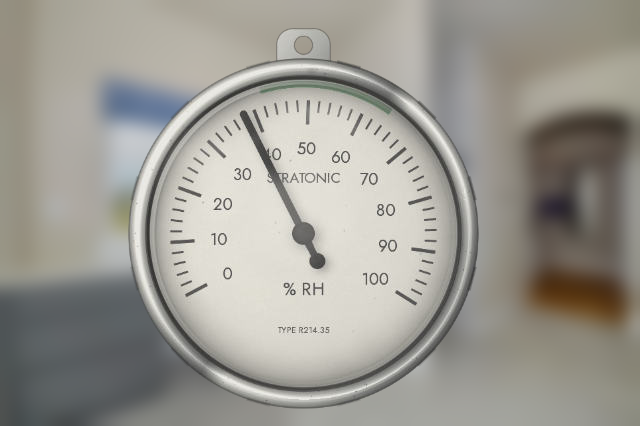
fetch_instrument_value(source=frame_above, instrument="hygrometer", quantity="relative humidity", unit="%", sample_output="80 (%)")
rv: 38 (%)
